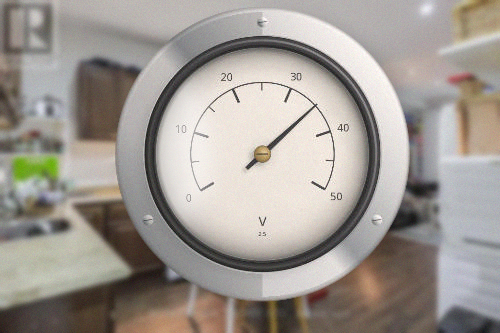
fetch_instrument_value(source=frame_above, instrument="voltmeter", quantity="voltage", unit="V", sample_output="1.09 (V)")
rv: 35 (V)
